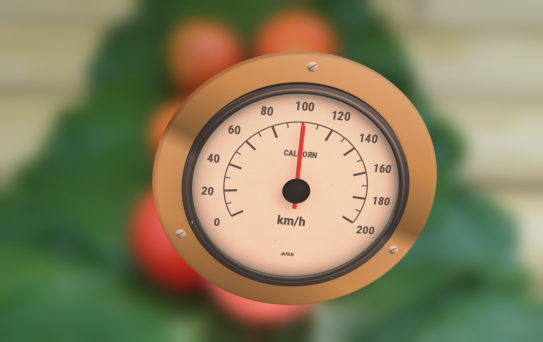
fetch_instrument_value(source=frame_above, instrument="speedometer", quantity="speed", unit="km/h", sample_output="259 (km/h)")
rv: 100 (km/h)
